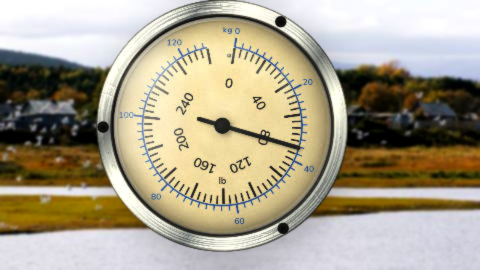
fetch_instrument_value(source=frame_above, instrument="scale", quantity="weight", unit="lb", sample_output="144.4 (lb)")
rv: 80 (lb)
